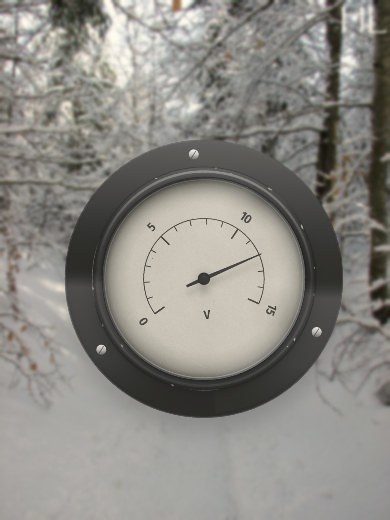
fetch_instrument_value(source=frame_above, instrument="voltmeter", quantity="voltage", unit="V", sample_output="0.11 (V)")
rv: 12 (V)
